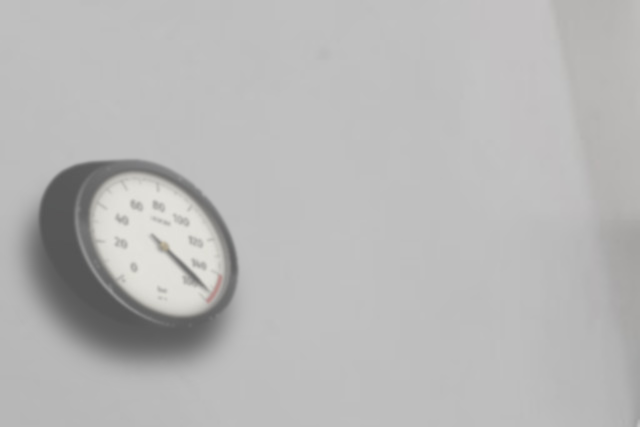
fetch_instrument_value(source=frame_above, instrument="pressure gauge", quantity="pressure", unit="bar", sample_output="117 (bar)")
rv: 155 (bar)
